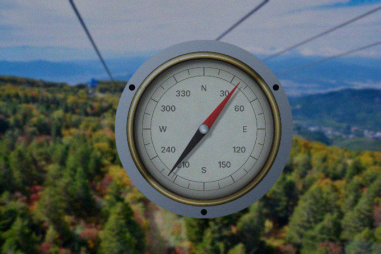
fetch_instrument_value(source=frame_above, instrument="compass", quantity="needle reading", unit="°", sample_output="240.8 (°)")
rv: 37.5 (°)
